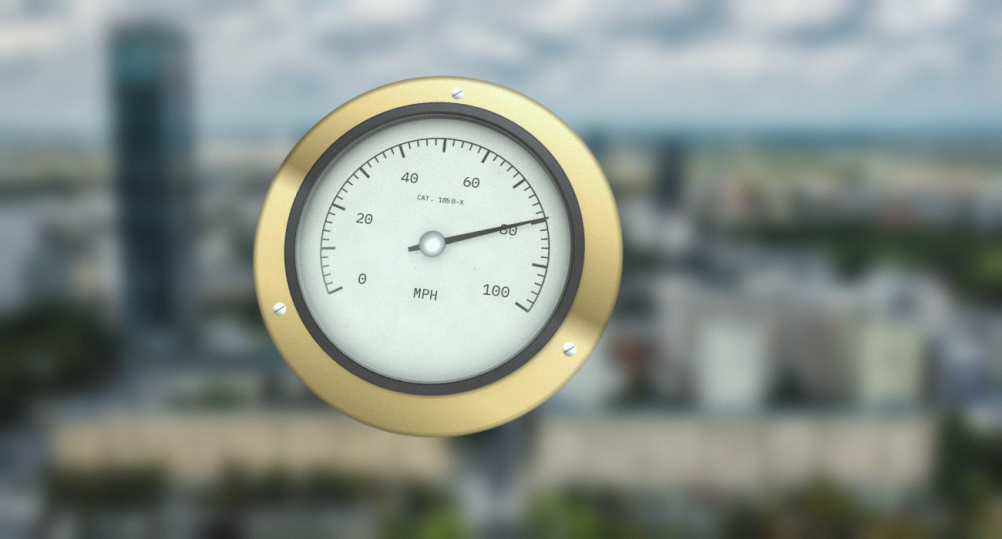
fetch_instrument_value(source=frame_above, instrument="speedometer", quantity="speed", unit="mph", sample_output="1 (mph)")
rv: 80 (mph)
